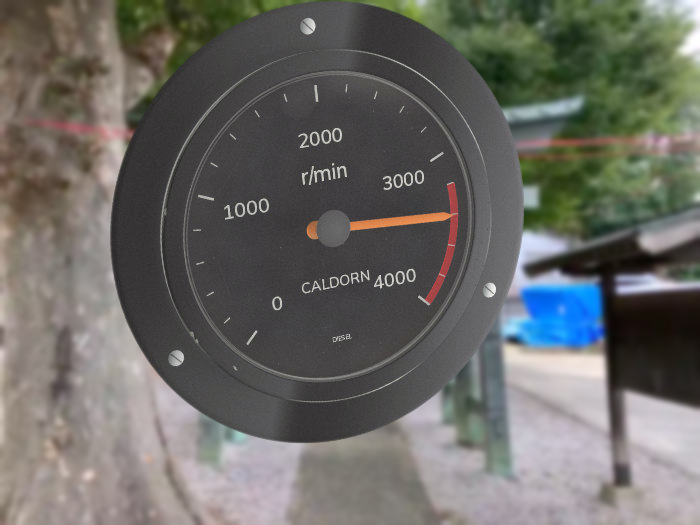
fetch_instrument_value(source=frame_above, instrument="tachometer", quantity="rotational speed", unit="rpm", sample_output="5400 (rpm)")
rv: 3400 (rpm)
